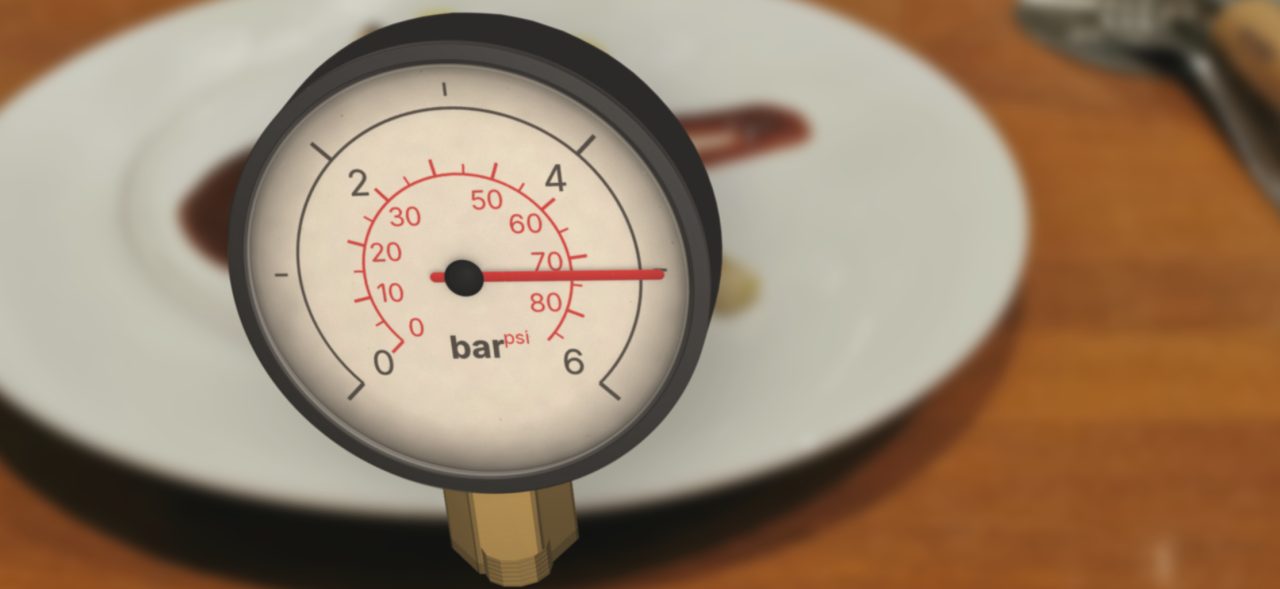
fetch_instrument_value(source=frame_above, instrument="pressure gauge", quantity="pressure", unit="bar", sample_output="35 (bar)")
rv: 5 (bar)
